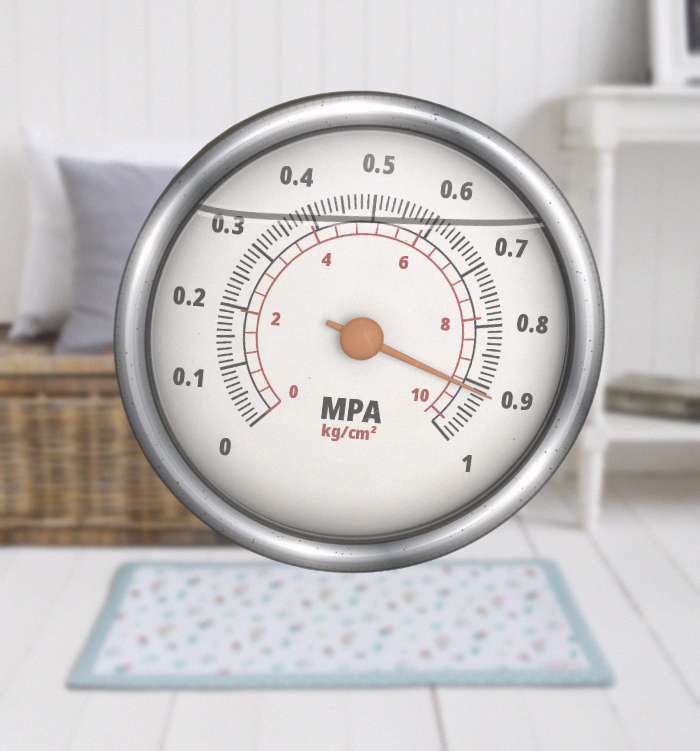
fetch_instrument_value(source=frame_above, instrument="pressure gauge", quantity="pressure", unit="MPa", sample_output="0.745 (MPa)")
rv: 0.91 (MPa)
